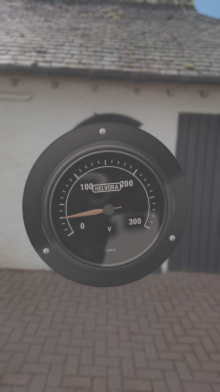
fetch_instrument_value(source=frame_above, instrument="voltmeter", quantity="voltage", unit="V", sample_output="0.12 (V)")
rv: 30 (V)
